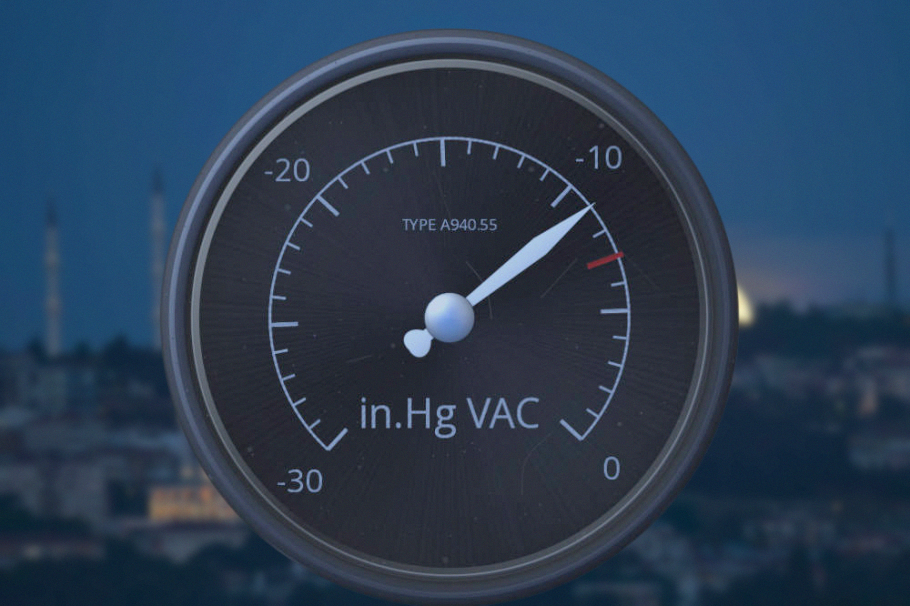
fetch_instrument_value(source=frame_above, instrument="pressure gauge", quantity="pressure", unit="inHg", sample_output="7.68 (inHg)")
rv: -9 (inHg)
